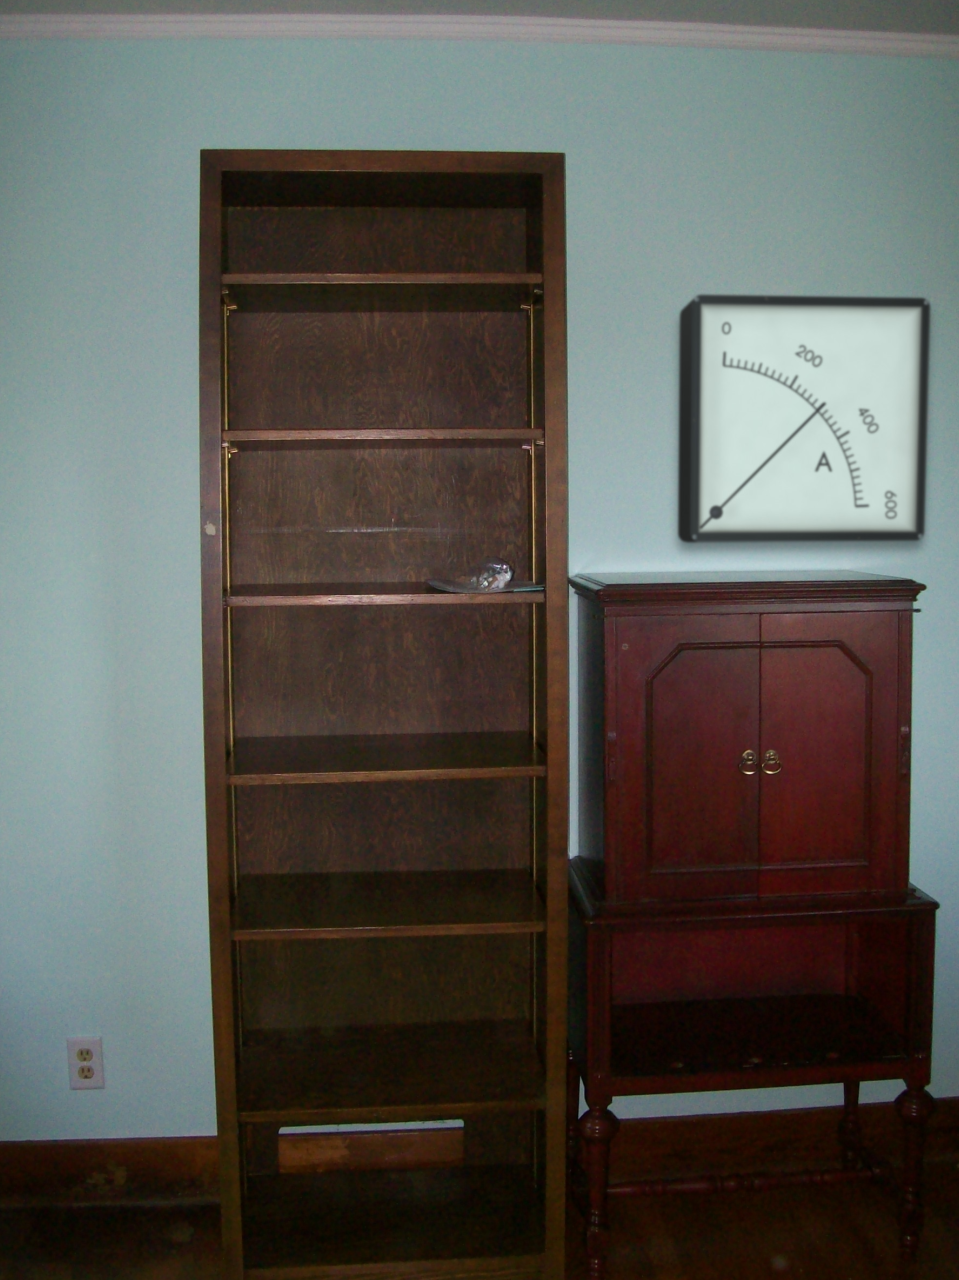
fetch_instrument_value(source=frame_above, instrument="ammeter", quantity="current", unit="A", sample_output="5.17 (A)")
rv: 300 (A)
